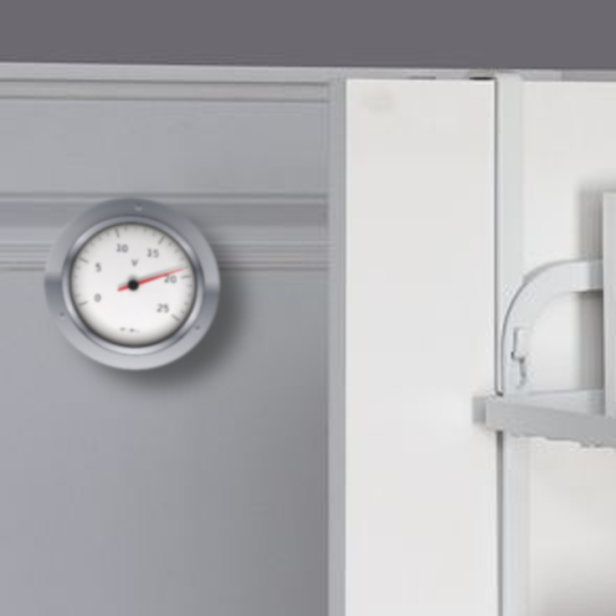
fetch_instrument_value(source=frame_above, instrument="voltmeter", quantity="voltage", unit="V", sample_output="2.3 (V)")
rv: 19 (V)
